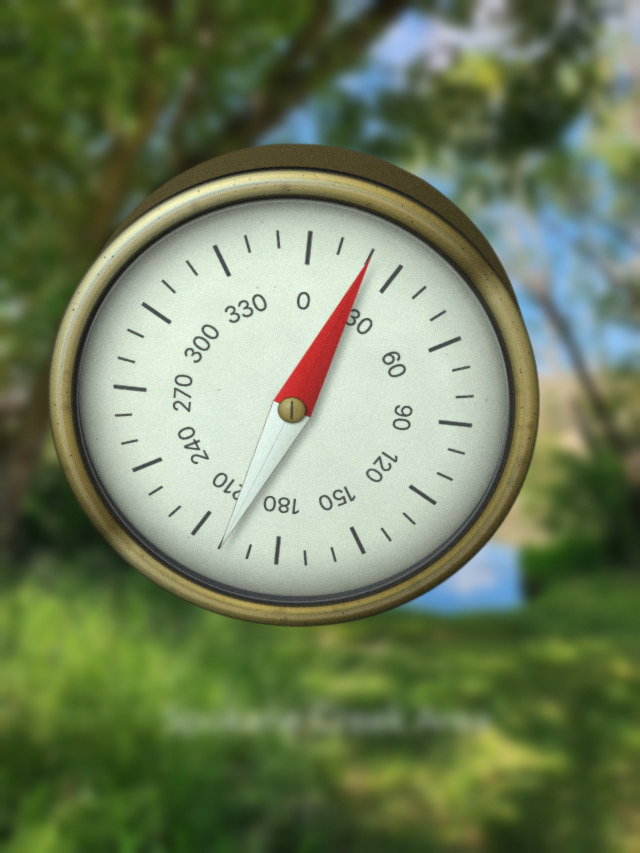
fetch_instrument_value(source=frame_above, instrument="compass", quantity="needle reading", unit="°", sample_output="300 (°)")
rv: 20 (°)
